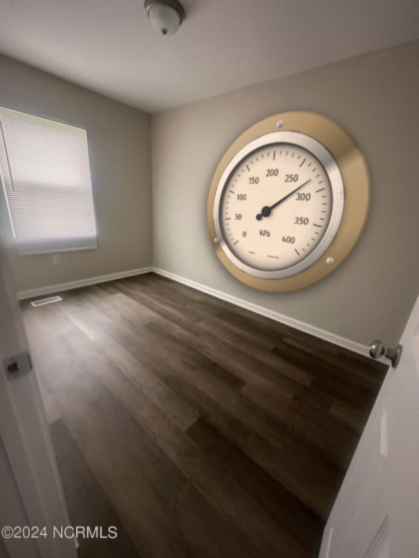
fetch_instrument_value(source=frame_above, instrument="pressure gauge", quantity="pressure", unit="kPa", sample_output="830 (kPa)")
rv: 280 (kPa)
